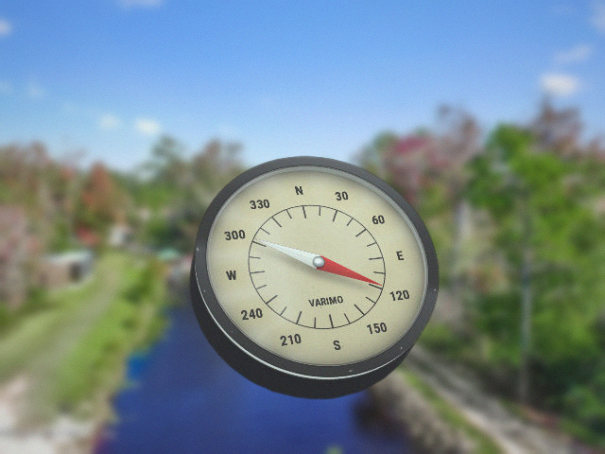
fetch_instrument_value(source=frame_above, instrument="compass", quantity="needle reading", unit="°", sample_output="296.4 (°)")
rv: 120 (°)
